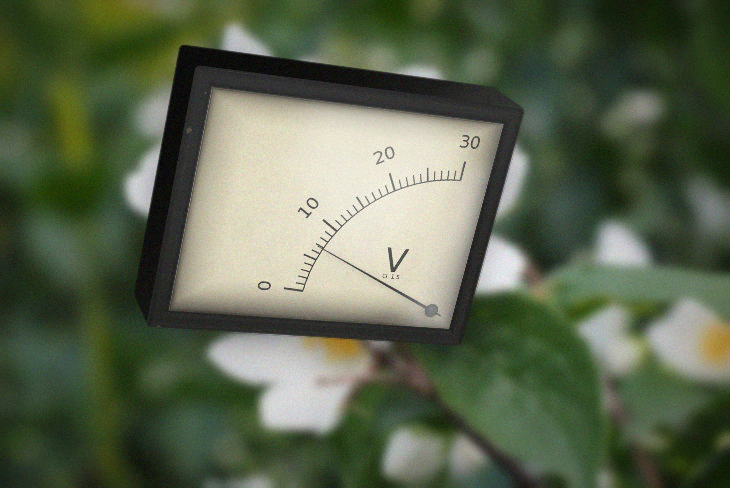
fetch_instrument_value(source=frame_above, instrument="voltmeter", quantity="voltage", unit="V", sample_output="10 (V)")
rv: 7 (V)
